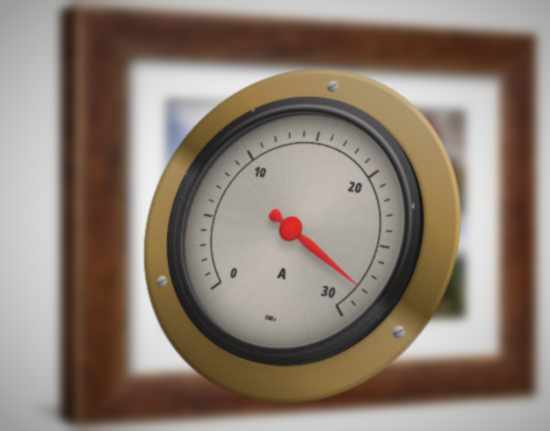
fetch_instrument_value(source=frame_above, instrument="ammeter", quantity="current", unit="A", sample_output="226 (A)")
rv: 28 (A)
